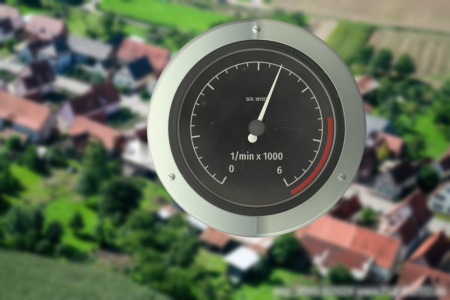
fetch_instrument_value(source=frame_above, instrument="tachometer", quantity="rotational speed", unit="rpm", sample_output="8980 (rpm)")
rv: 3400 (rpm)
